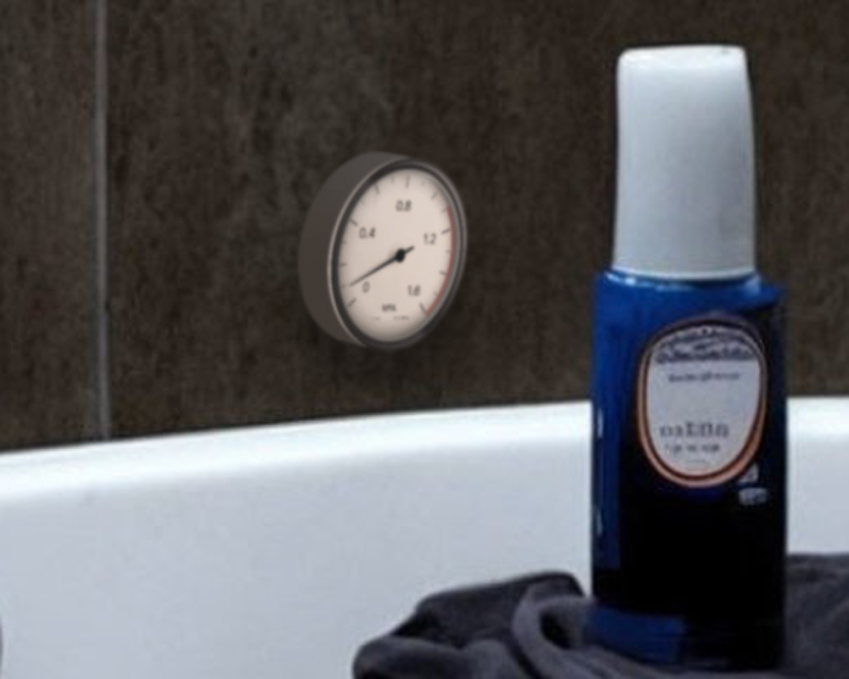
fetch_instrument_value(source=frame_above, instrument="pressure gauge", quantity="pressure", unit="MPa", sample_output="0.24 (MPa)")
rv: 0.1 (MPa)
